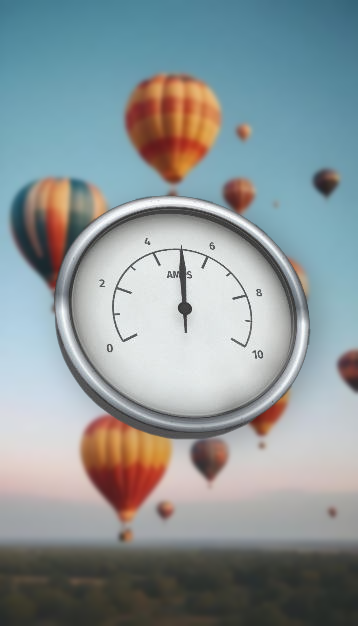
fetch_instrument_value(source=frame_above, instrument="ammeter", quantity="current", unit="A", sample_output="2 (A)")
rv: 5 (A)
